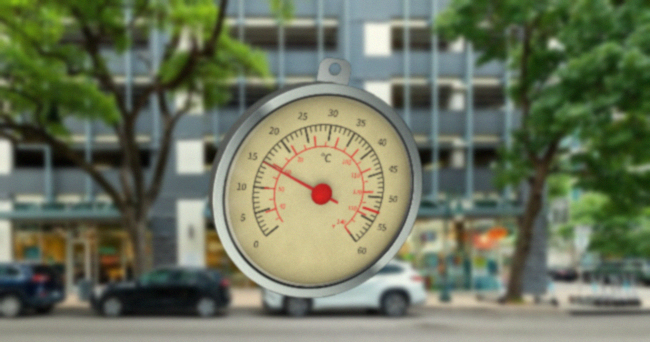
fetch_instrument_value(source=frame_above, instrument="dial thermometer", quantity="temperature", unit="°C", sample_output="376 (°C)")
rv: 15 (°C)
